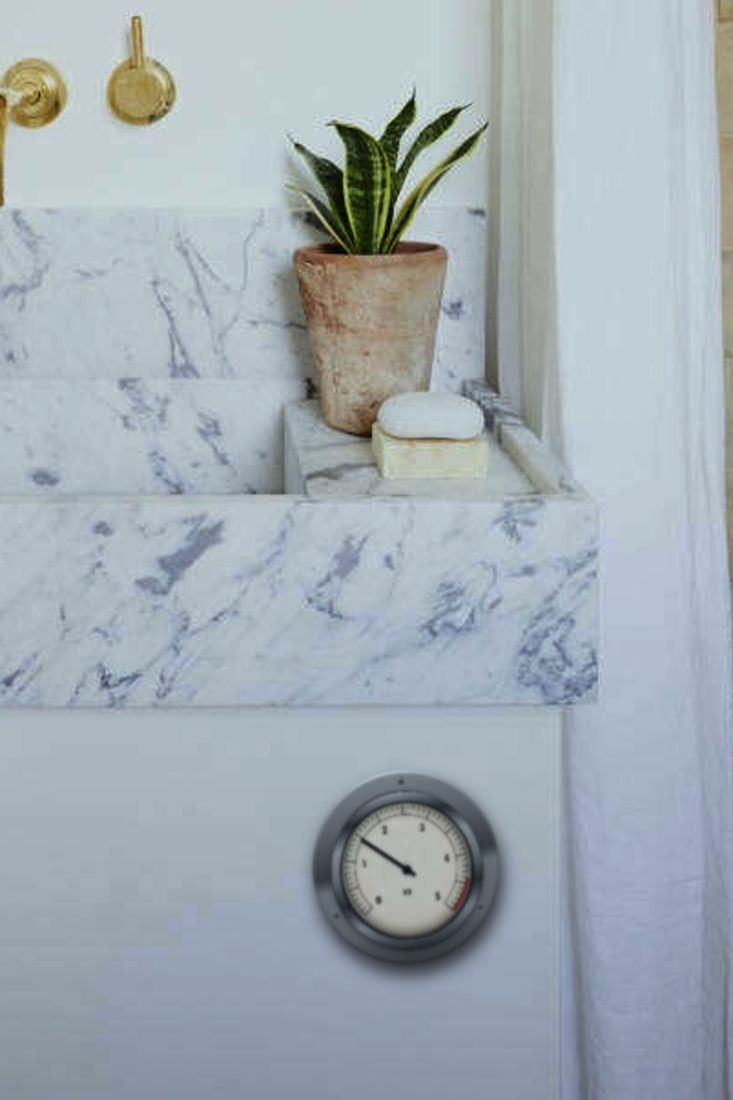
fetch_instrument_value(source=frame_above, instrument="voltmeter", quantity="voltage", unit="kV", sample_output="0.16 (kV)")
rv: 1.5 (kV)
